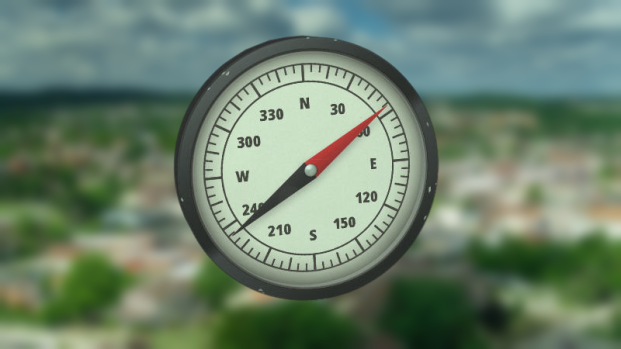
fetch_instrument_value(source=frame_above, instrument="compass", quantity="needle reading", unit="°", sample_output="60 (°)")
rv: 55 (°)
